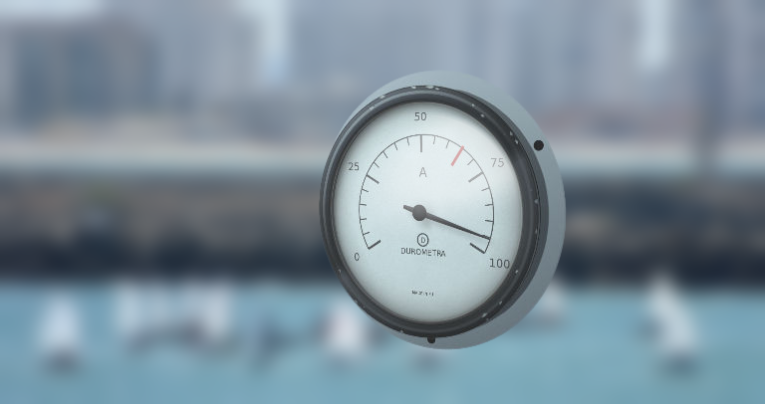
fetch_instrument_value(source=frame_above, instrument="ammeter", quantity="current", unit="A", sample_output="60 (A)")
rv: 95 (A)
